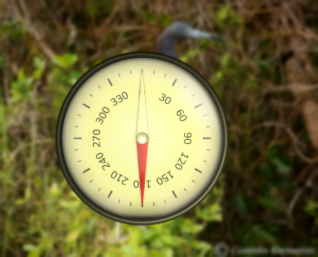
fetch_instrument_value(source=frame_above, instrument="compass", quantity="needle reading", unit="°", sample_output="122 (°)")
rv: 180 (°)
